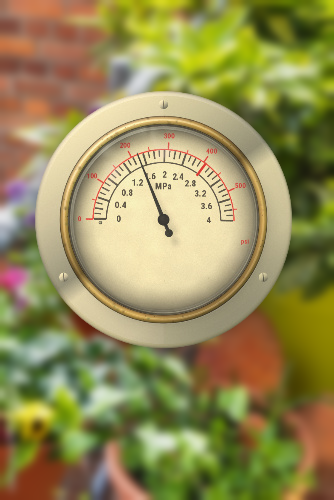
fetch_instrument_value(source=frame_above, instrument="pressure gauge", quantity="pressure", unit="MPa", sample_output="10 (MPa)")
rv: 1.5 (MPa)
